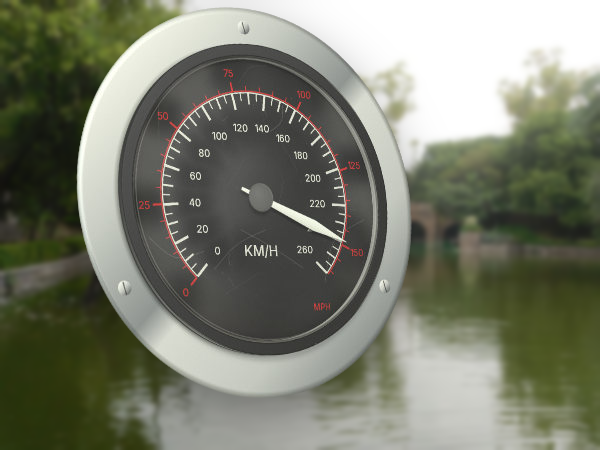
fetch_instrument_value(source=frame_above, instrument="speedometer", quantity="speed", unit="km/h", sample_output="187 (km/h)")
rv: 240 (km/h)
